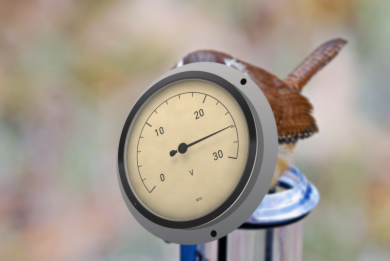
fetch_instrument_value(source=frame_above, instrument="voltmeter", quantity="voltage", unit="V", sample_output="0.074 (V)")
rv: 26 (V)
